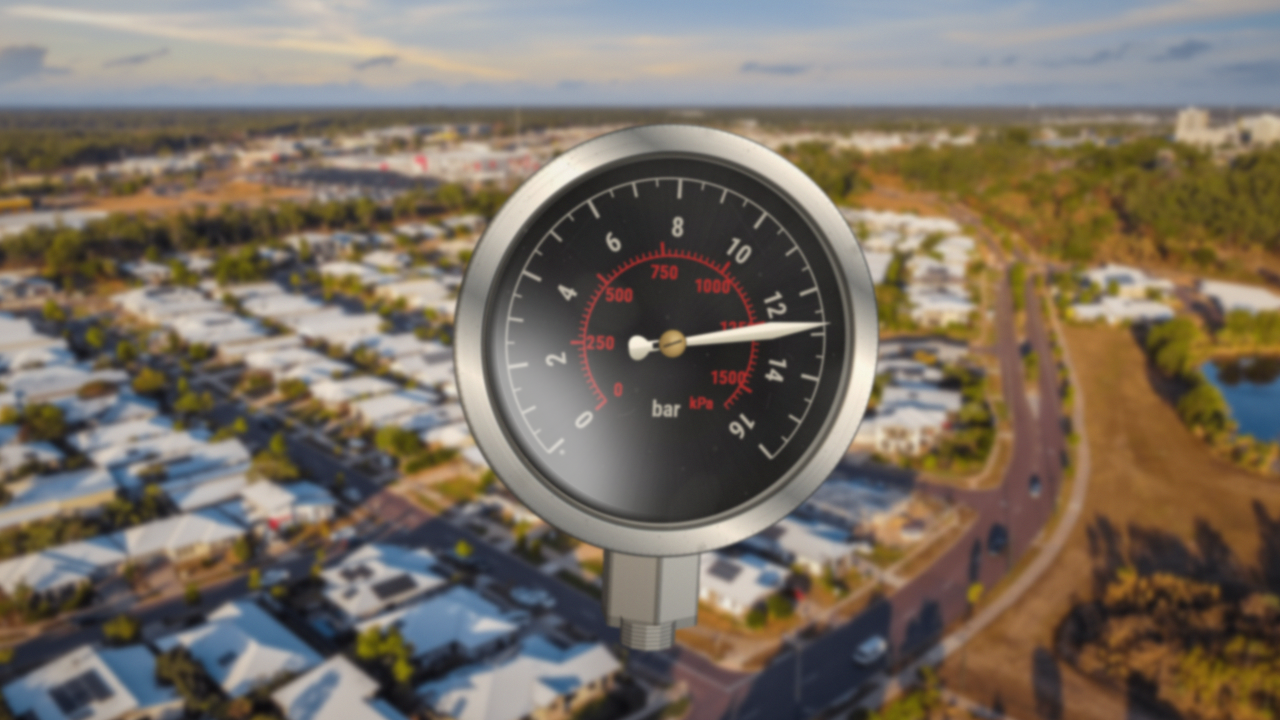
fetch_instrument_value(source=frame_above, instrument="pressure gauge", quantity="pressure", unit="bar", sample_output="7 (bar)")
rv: 12.75 (bar)
